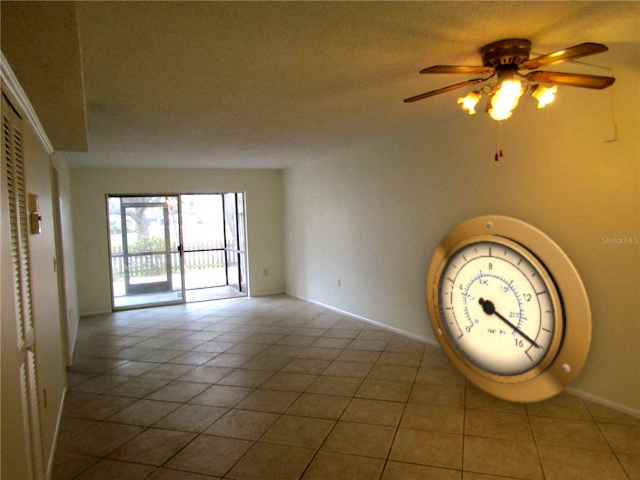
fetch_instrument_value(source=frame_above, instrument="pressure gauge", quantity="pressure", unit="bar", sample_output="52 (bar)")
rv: 15 (bar)
